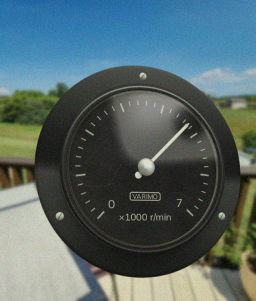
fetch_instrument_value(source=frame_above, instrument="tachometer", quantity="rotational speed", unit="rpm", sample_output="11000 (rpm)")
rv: 4700 (rpm)
